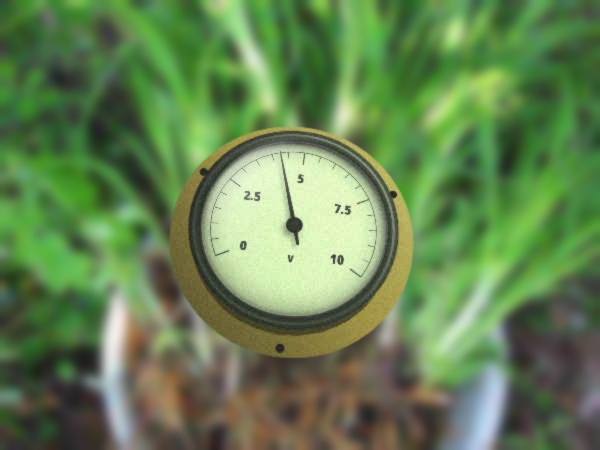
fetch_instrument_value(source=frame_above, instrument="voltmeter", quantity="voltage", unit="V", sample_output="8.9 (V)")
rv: 4.25 (V)
